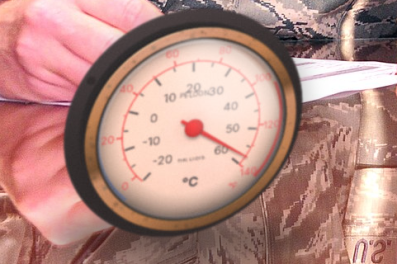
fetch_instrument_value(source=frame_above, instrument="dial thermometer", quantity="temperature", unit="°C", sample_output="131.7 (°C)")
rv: 57.5 (°C)
